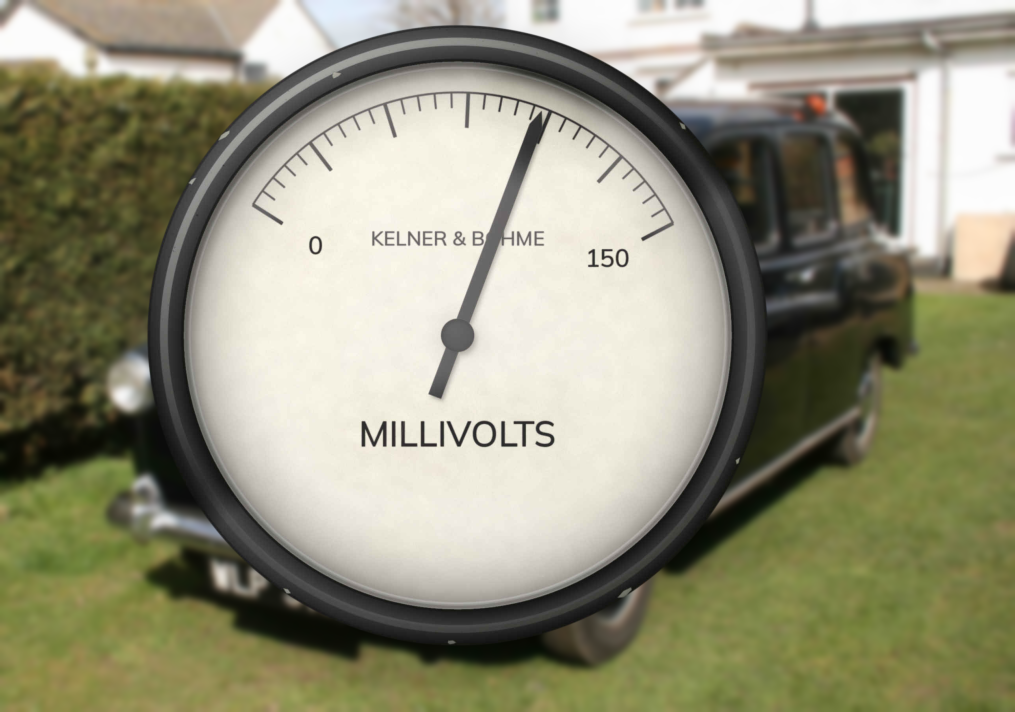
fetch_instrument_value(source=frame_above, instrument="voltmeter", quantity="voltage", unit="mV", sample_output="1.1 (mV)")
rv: 97.5 (mV)
